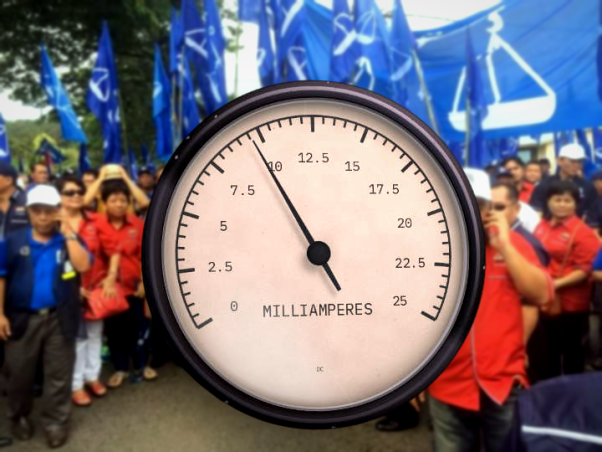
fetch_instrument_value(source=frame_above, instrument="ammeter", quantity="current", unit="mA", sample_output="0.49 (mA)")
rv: 9.5 (mA)
